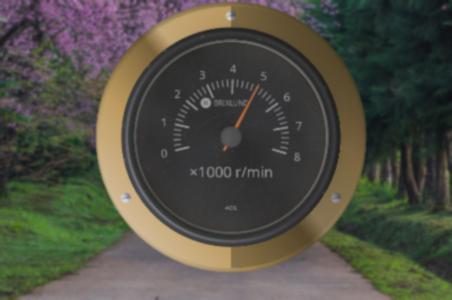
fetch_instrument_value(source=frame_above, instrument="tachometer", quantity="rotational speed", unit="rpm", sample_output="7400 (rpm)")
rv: 5000 (rpm)
